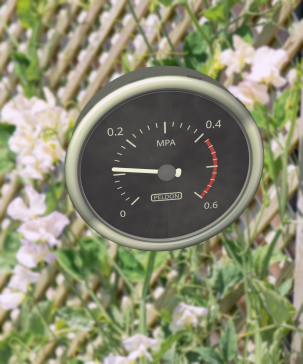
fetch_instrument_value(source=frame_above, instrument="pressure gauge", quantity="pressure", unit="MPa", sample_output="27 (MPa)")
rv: 0.12 (MPa)
